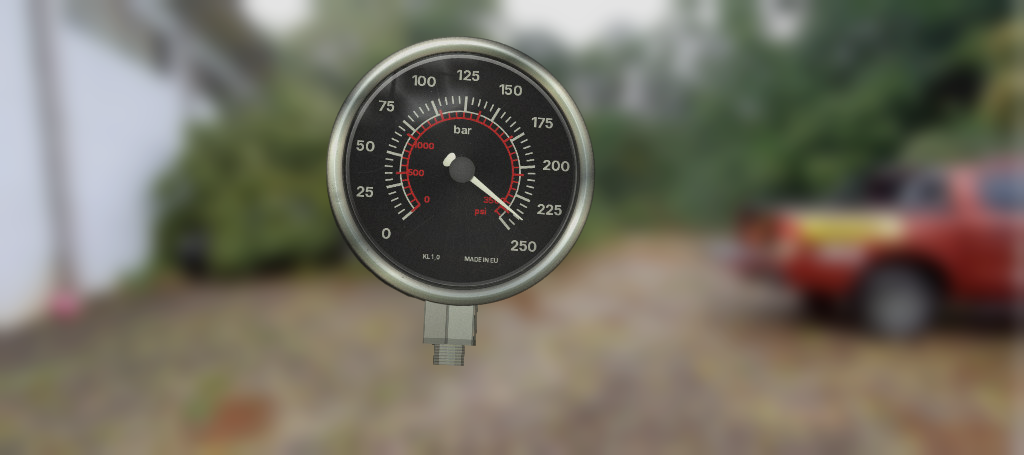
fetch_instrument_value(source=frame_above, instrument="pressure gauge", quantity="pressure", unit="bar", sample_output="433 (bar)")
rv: 240 (bar)
